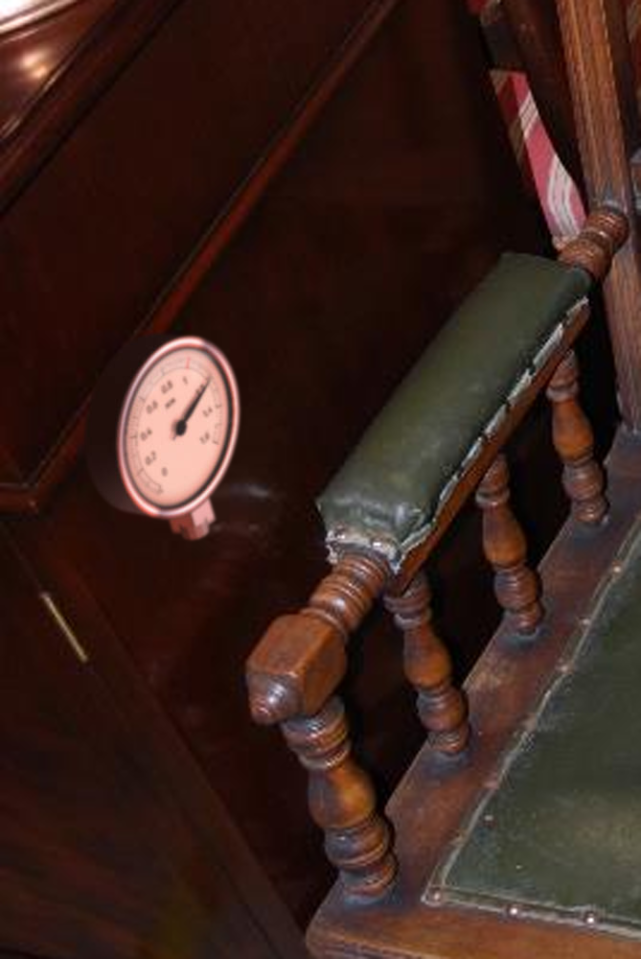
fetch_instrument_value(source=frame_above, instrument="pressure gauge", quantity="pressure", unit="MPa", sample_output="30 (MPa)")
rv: 1.2 (MPa)
